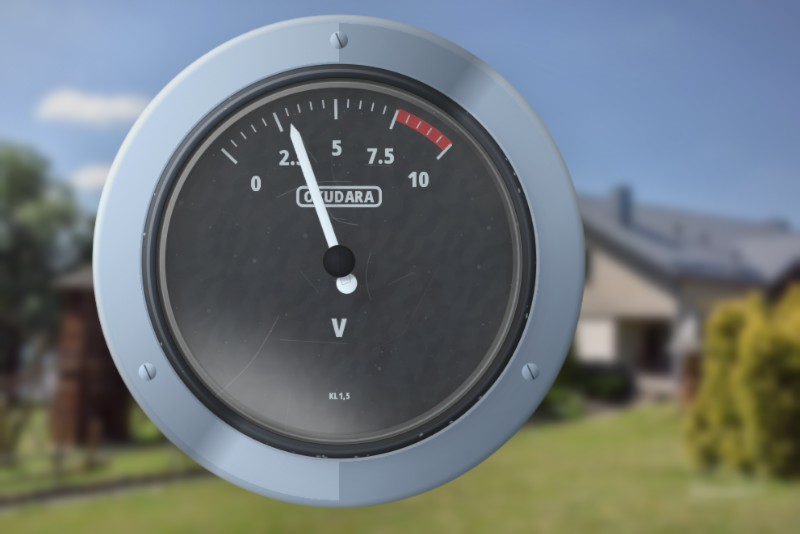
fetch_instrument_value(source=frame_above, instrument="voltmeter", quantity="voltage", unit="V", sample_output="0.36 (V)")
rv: 3 (V)
